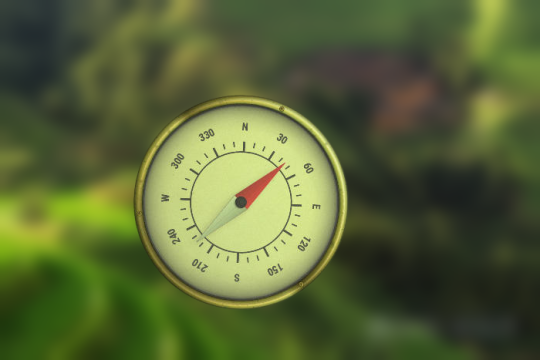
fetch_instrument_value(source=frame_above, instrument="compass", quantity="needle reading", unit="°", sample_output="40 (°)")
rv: 45 (°)
